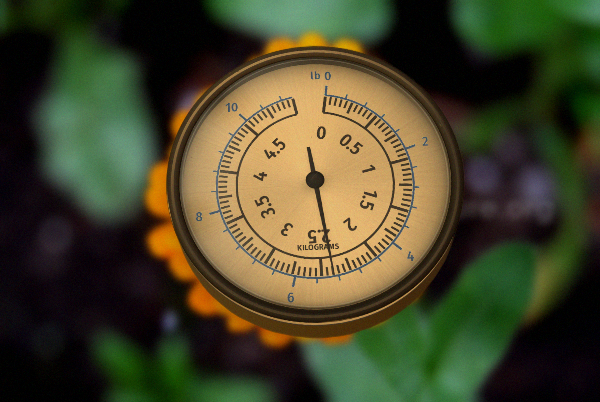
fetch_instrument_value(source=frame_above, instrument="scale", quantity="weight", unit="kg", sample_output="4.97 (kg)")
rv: 2.4 (kg)
